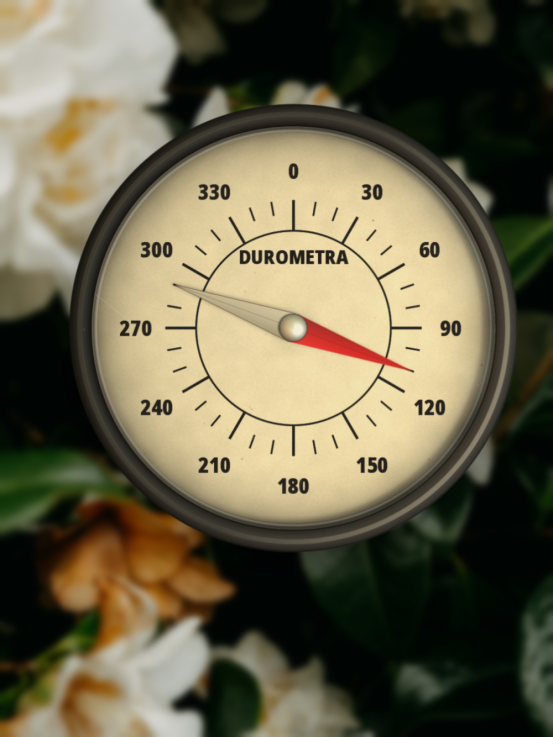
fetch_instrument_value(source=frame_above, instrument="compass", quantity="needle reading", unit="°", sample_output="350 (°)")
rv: 110 (°)
